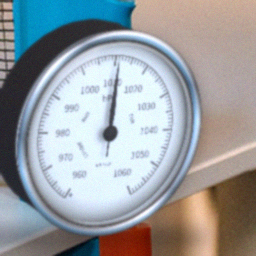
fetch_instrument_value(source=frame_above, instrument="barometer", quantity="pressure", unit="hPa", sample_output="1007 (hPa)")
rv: 1010 (hPa)
